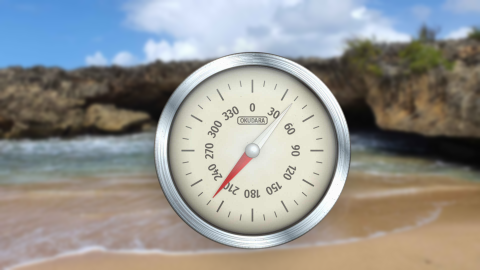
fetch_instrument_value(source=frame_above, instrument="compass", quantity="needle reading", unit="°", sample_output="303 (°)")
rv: 220 (°)
